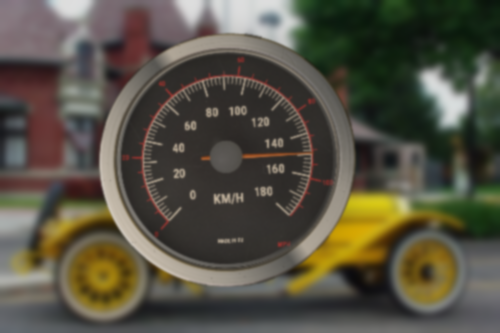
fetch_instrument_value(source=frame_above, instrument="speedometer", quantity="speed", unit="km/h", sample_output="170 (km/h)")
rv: 150 (km/h)
